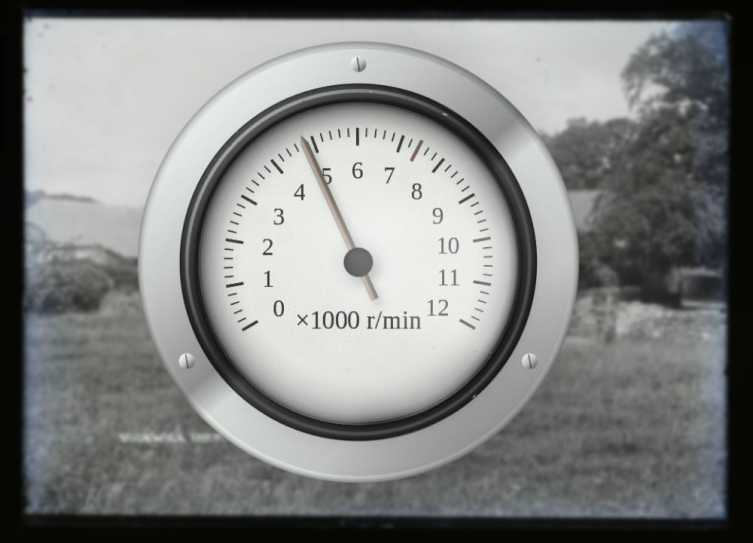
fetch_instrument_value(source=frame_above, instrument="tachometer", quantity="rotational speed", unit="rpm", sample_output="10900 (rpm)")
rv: 4800 (rpm)
